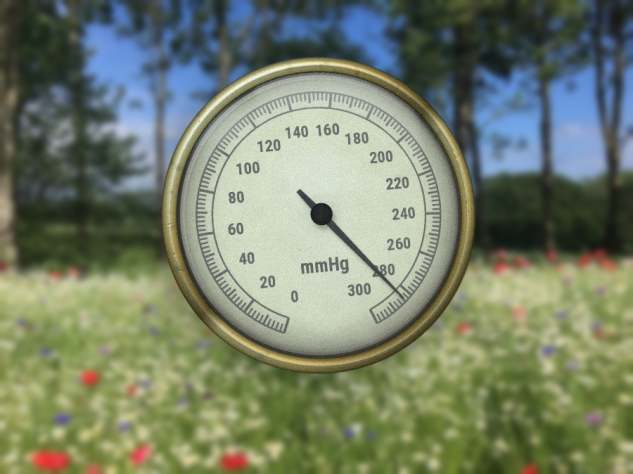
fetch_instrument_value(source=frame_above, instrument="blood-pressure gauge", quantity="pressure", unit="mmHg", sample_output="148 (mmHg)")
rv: 284 (mmHg)
